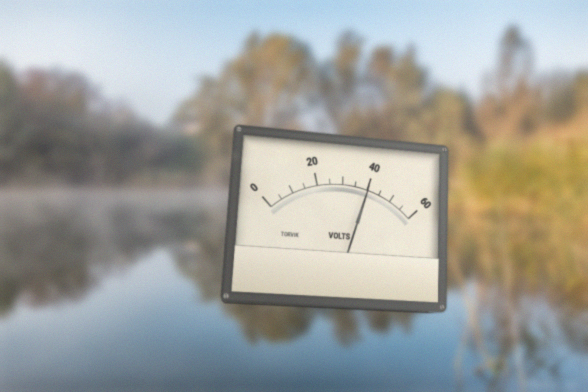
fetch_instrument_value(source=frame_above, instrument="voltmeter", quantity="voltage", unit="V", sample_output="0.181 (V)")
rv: 40 (V)
